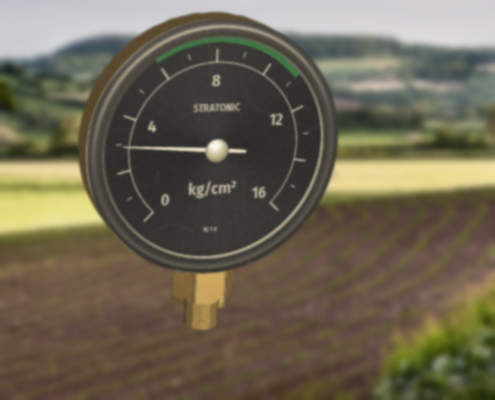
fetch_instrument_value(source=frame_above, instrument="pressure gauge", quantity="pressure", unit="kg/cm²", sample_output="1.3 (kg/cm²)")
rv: 3 (kg/cm²)
